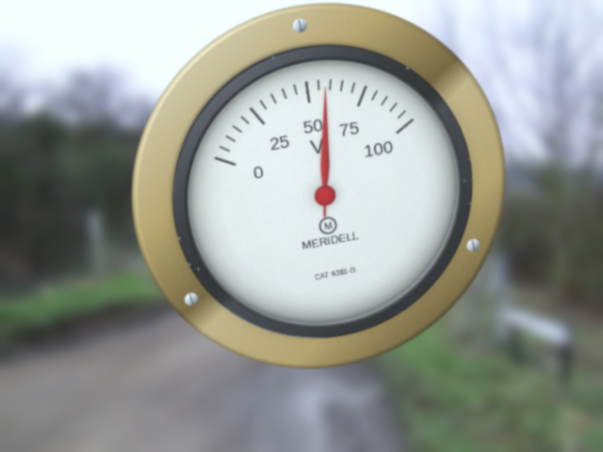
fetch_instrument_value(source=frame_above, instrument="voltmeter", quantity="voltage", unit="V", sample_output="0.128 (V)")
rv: 57.5 (V)
